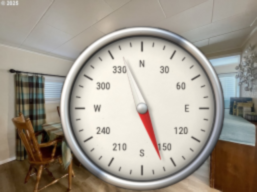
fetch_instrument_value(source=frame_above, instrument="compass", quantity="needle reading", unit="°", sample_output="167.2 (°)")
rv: 160 (°)
